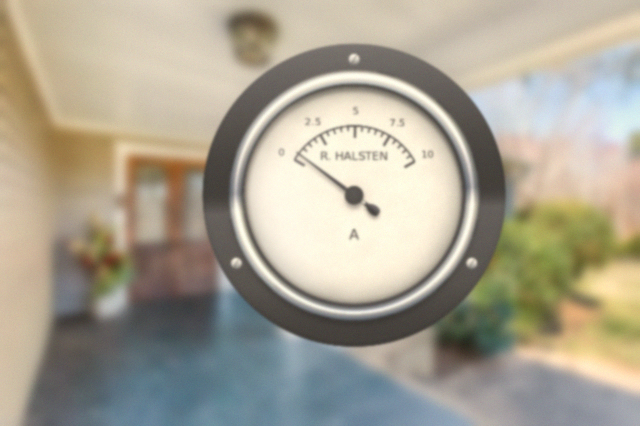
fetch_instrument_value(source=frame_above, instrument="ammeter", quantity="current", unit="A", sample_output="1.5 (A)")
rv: 0.5 (A)
